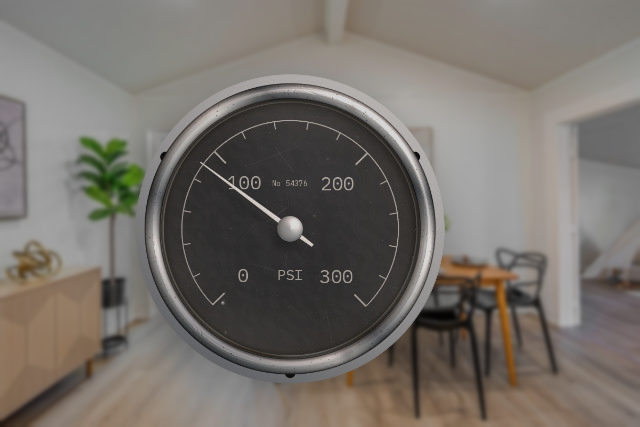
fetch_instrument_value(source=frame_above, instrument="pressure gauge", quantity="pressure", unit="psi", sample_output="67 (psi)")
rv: 90 (psi)
